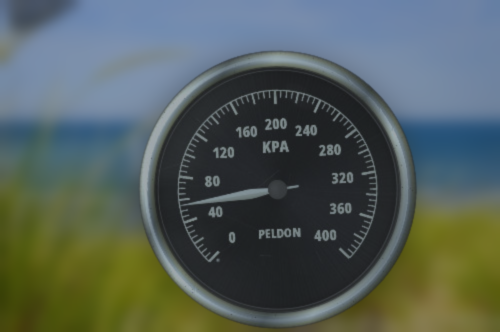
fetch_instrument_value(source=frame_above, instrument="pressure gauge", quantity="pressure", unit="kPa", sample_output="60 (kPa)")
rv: 55 (kPa)
